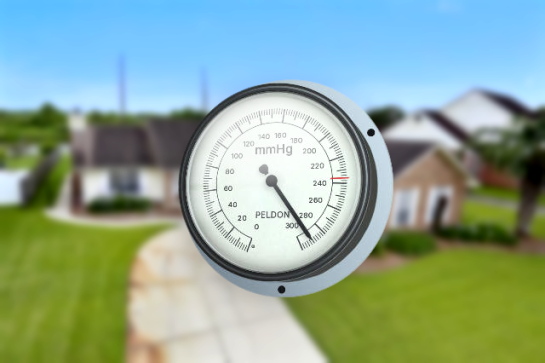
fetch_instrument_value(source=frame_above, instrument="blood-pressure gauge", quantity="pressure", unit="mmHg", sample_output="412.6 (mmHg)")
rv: 290 (mmHg)
